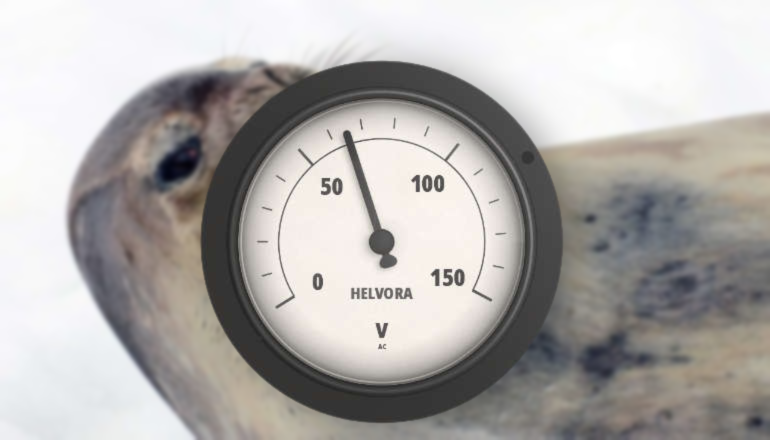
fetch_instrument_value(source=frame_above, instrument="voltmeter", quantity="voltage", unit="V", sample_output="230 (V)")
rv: 65 (V)
